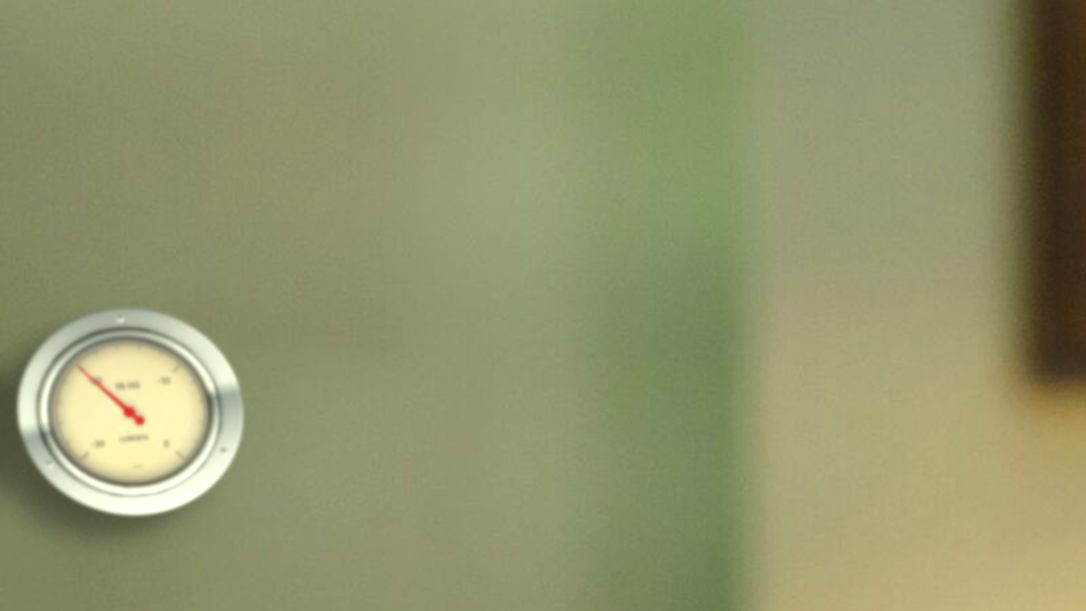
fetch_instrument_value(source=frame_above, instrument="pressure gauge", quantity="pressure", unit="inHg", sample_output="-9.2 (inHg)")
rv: -20 (inHg)
